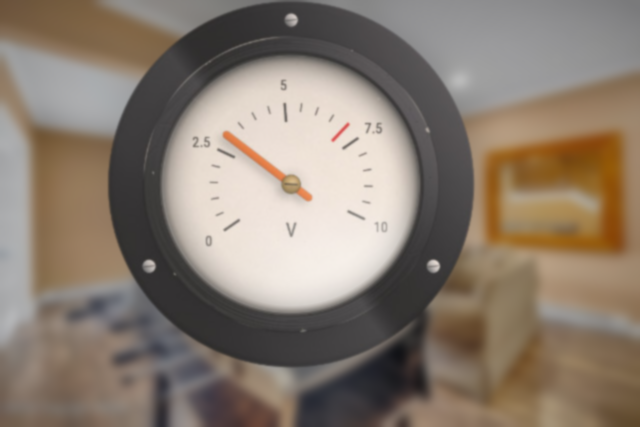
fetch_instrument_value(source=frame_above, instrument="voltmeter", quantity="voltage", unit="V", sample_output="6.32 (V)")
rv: 3 (V)
